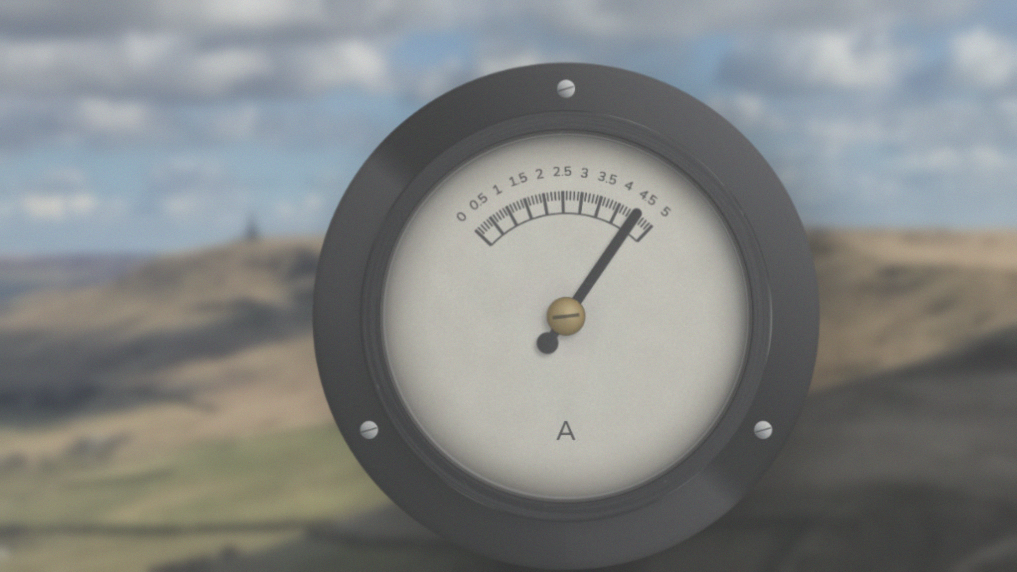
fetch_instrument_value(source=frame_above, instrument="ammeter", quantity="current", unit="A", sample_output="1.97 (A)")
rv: 4.5 (A)
